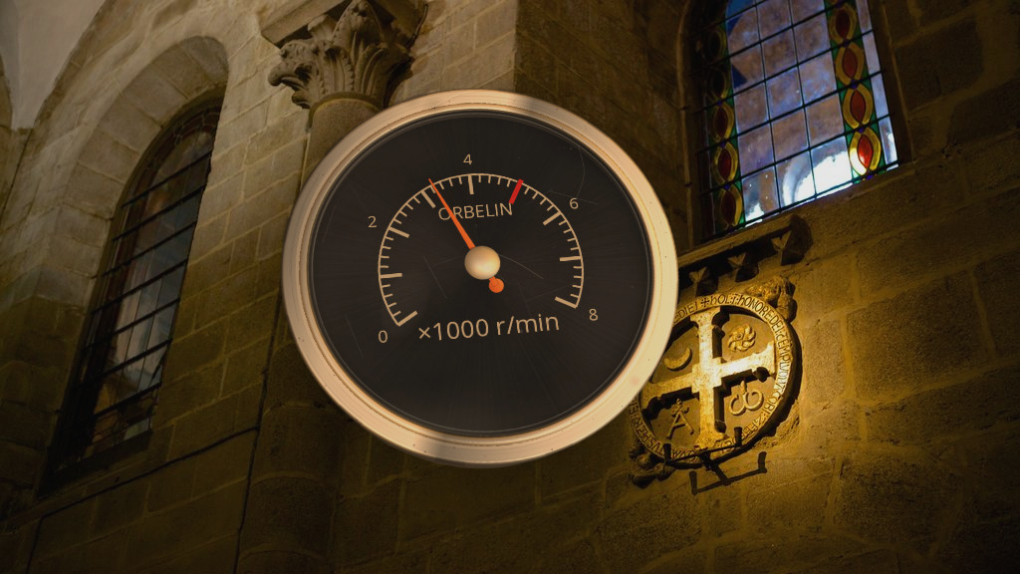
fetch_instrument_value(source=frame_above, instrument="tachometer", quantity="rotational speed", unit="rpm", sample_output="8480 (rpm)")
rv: 3200 (rpm)
